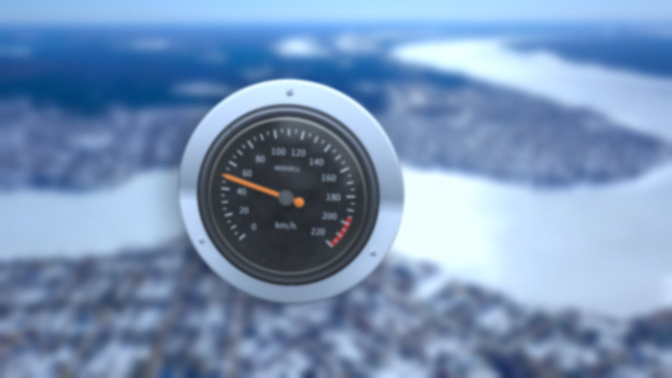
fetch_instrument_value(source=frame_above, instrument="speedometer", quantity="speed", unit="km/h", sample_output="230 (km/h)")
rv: 50 (km/h)
